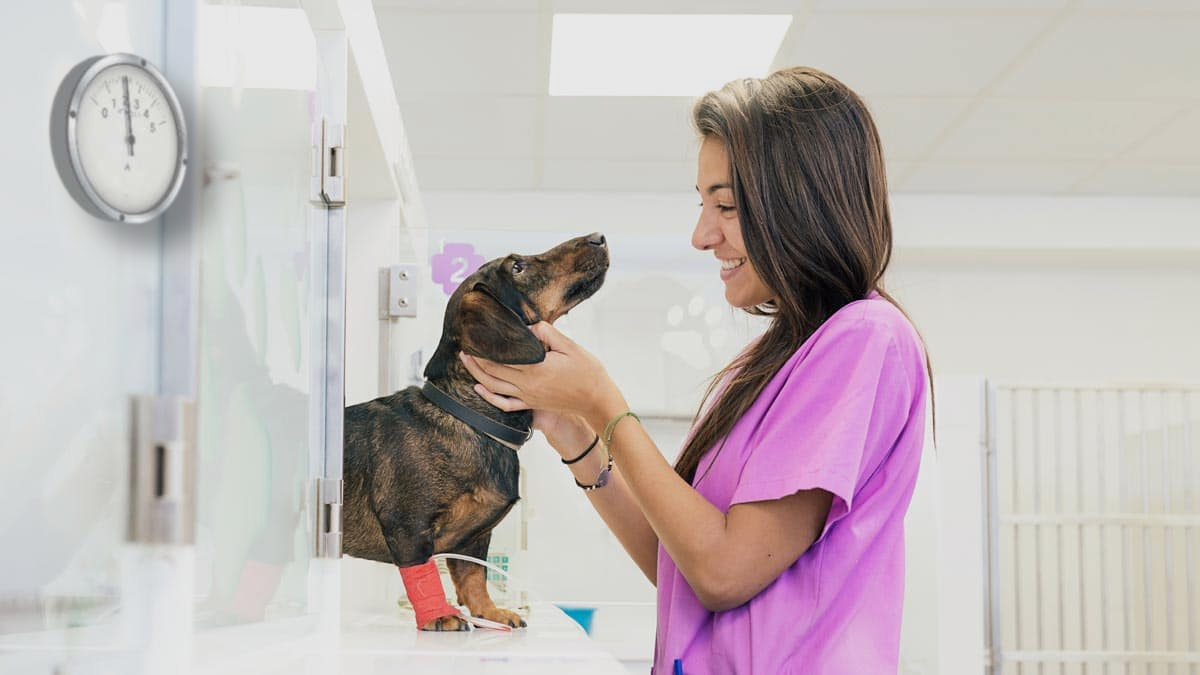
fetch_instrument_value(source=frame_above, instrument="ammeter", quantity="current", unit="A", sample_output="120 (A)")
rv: 2 (A)
